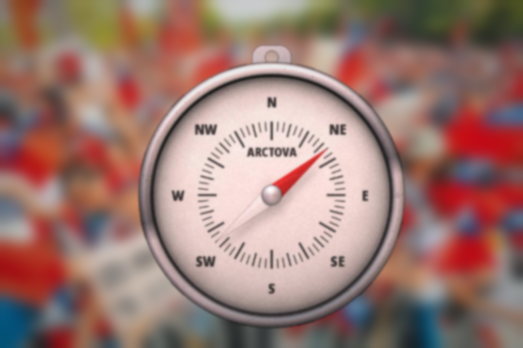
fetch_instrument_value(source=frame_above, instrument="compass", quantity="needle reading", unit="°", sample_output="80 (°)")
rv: 50 (°)
